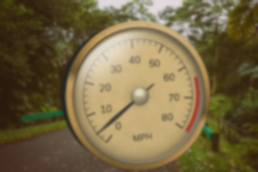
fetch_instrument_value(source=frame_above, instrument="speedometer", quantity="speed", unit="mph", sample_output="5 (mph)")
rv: 4 (mph)
